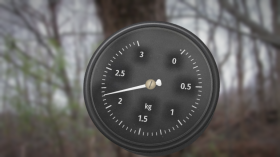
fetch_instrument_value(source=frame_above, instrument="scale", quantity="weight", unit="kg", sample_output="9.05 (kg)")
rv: 2.15 (kg)
